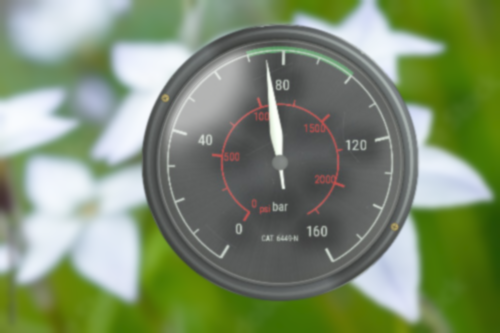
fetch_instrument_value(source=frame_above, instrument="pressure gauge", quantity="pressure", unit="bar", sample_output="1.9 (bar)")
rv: 75 (bar)
